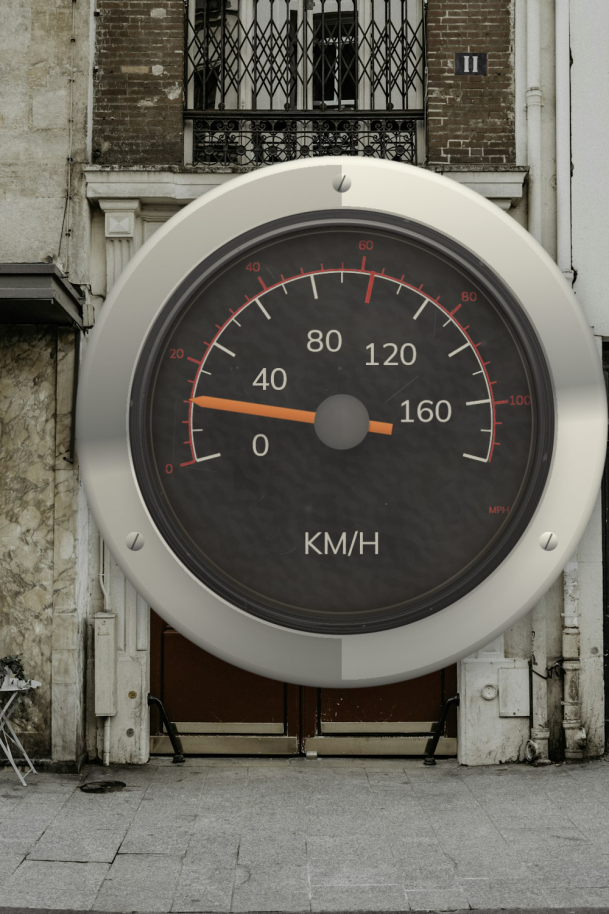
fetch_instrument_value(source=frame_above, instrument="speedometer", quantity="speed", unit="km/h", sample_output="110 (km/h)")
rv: 20 (km/h)
